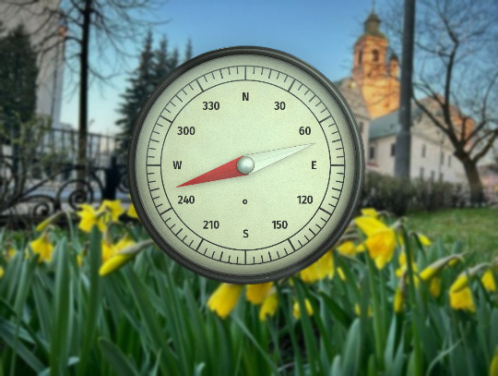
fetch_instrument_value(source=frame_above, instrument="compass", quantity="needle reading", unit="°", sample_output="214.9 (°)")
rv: 252.5 (°)
